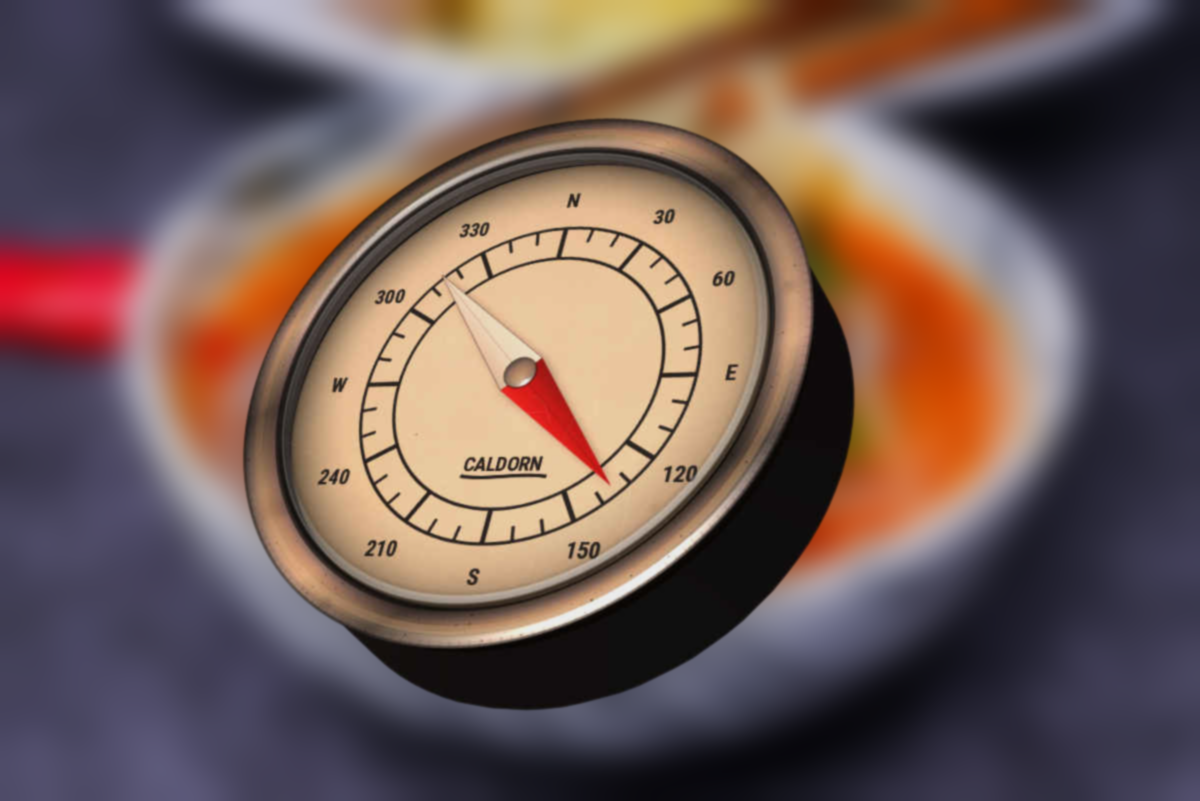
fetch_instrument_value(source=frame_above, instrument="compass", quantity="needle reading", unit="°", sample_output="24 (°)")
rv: 135 (°)
